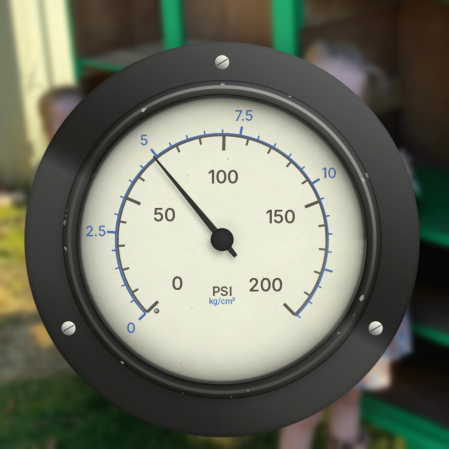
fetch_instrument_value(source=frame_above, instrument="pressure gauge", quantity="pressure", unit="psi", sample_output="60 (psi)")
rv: 70 (psi)
